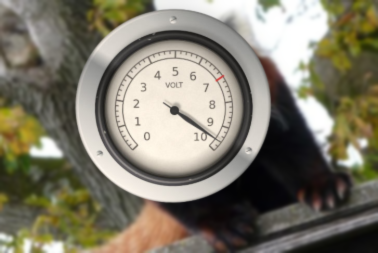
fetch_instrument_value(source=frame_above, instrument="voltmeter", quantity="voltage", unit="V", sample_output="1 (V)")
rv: 9.6 (V)
